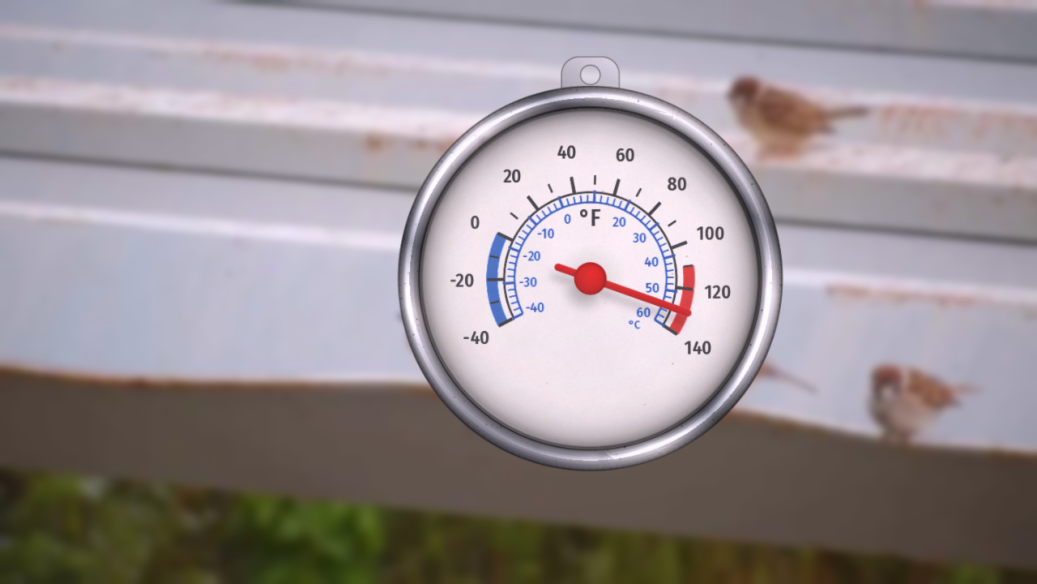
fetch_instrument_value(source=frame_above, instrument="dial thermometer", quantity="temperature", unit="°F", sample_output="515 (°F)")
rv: 130 (°F)
